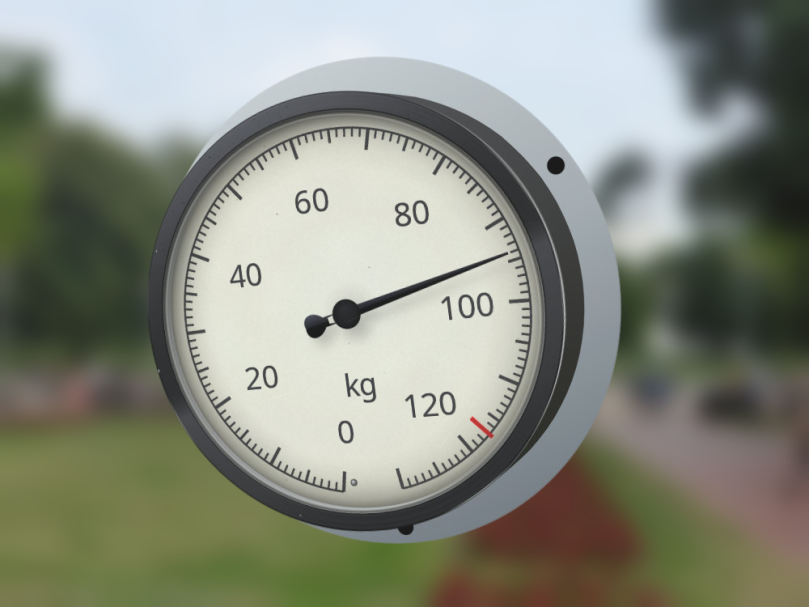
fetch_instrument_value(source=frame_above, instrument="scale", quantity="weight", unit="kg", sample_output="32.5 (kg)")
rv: 94 (kg)
